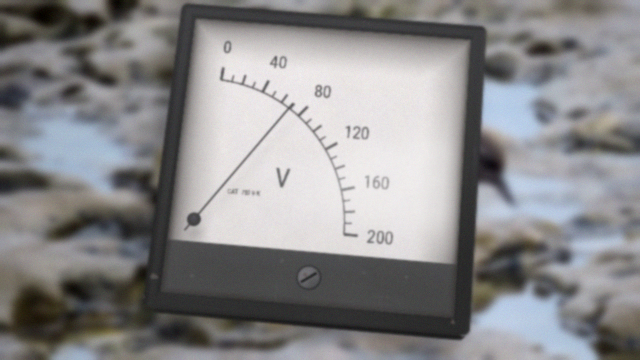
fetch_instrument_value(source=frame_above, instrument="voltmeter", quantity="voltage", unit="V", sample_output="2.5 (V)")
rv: 70 (V)
